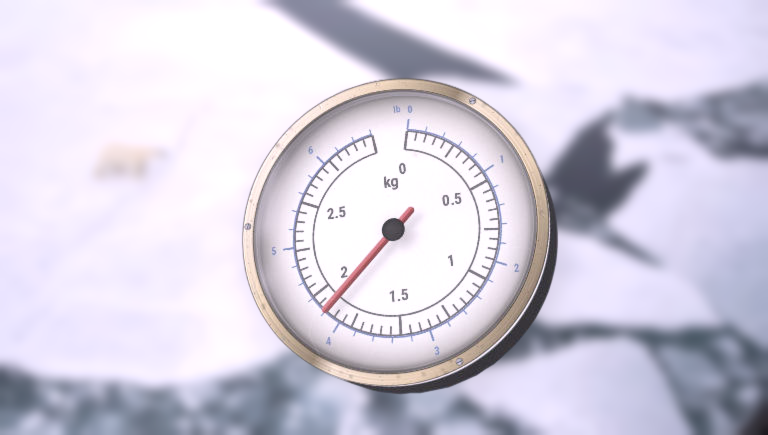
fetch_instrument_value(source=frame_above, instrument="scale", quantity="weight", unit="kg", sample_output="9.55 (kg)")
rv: 1.9 (kg)
